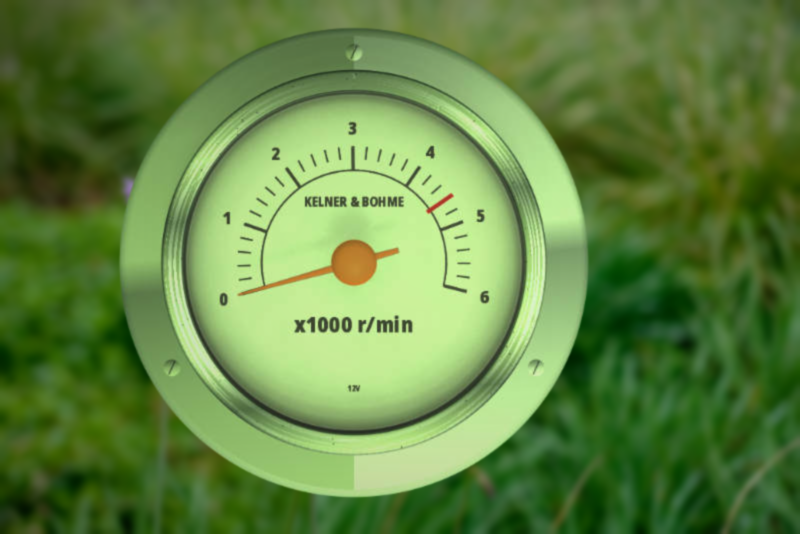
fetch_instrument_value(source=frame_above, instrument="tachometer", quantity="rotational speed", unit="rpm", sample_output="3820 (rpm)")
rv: 0 (rpm)
